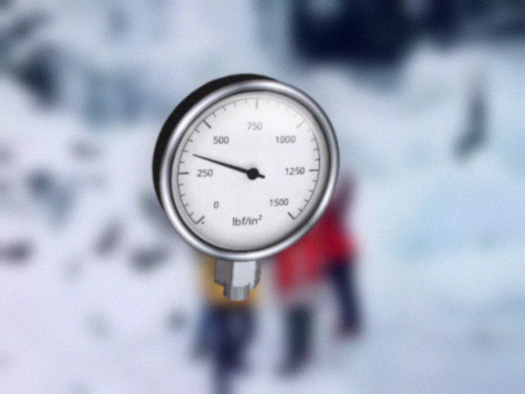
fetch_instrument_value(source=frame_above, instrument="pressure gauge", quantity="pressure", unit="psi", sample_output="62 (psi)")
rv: 350 (psi)
